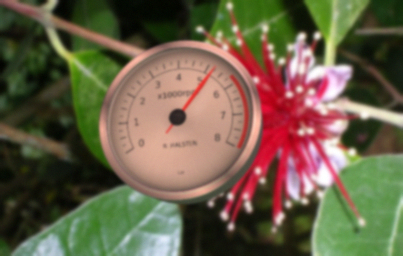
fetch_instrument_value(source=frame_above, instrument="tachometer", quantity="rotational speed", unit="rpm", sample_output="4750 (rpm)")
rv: 5250 (rpm)
